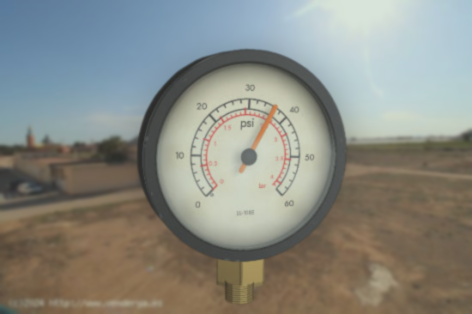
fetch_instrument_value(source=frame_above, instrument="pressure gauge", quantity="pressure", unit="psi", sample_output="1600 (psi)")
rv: 36 (psi)
